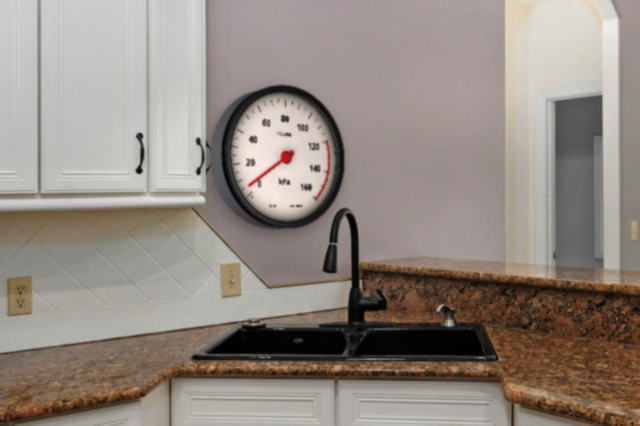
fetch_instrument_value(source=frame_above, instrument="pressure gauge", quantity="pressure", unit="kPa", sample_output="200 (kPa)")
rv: 5 (kPa)
